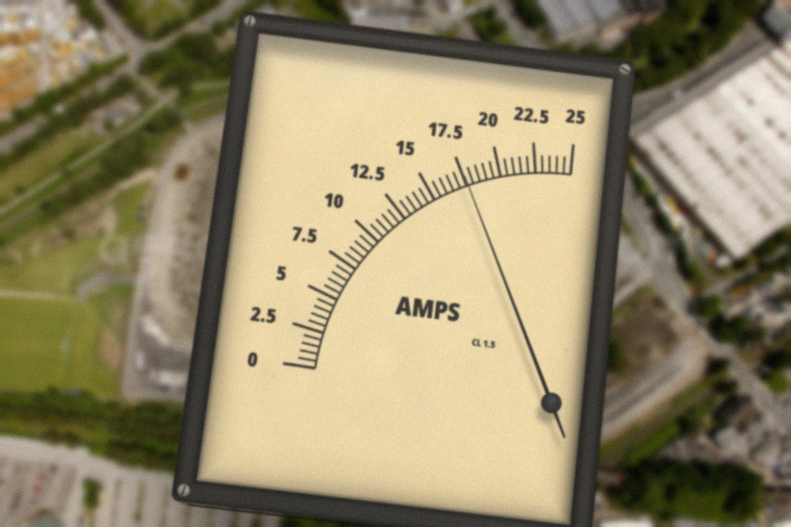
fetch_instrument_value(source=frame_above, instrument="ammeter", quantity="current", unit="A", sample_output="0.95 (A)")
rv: 17.5 (A)
